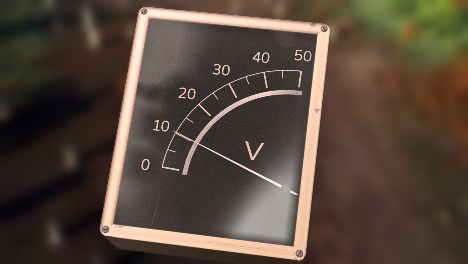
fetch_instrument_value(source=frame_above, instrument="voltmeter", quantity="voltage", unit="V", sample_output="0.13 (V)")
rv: 10 (V)
